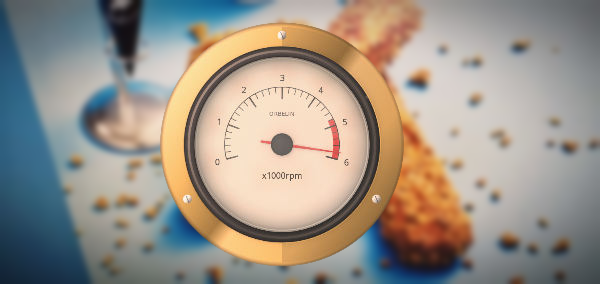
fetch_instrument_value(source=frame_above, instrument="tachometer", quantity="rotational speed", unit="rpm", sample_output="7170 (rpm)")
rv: 5800 (rpm)
